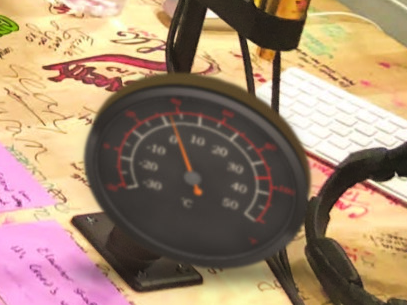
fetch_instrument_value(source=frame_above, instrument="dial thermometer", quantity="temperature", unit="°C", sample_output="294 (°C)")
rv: 2.5 (°C)
